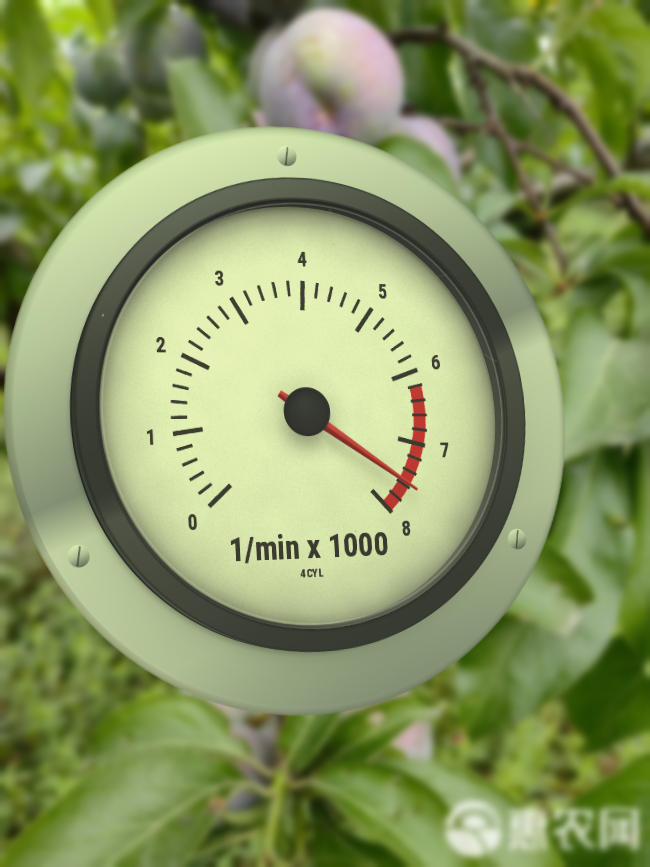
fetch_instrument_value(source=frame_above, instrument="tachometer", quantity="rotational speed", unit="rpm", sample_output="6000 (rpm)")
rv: 7600 (rpm)
